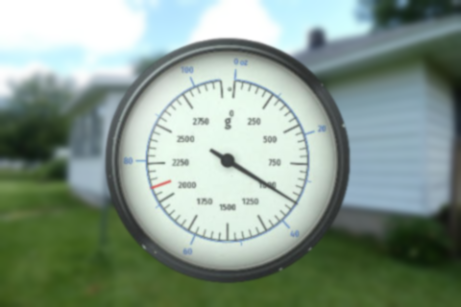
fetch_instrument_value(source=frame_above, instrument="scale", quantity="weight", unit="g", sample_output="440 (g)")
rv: 1000 (g)
